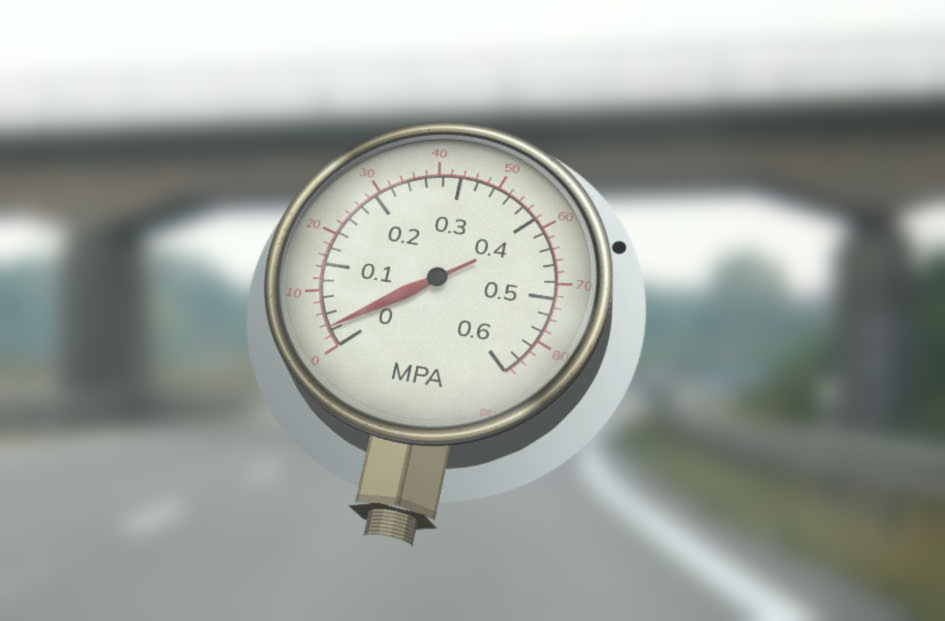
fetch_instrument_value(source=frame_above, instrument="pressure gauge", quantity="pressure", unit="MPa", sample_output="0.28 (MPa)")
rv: 0.02 (MPa)
